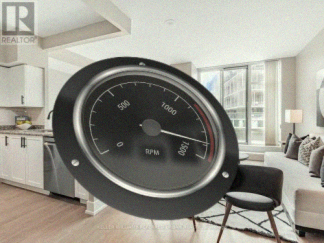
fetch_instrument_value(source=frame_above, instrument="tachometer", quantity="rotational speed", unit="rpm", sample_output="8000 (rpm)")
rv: 1400 (rpm)
